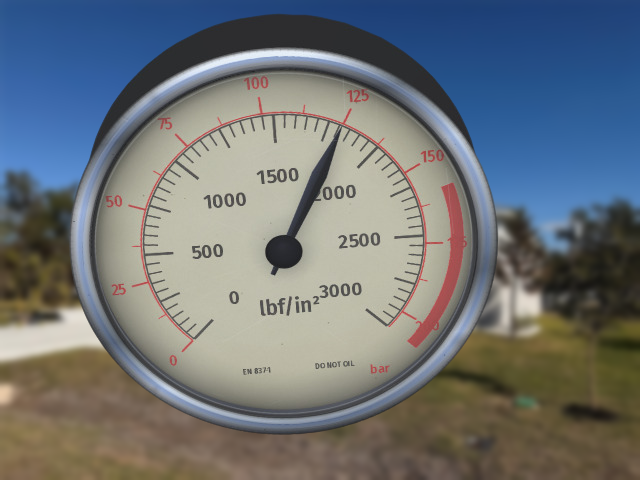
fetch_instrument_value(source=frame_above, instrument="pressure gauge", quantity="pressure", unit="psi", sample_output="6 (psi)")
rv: 1800 (psi)
